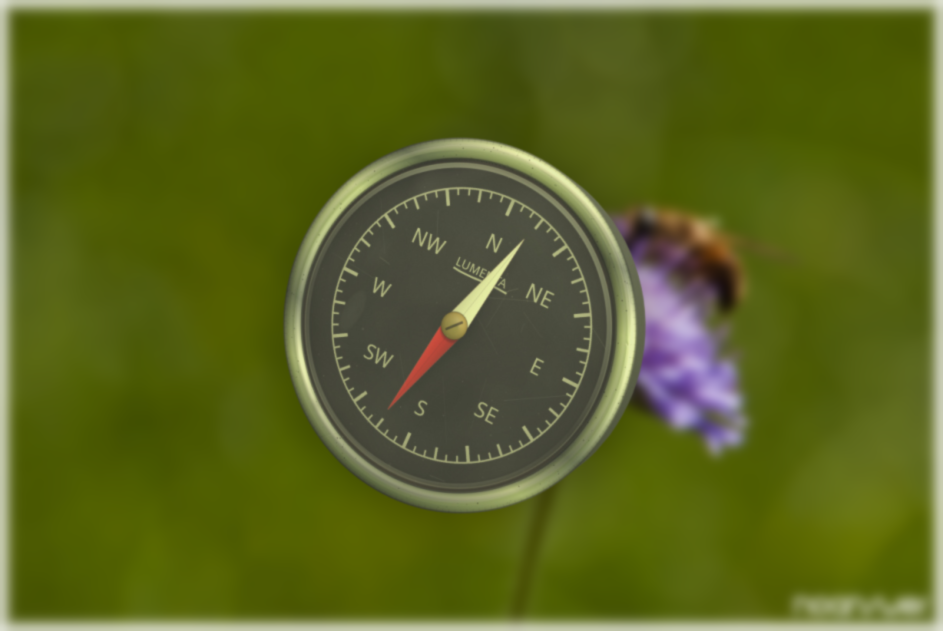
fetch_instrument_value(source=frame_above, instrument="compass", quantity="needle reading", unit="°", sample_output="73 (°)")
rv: 195 (°)
